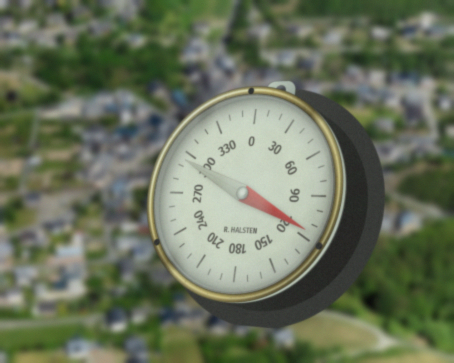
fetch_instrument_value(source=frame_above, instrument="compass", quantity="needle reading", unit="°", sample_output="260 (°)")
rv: 115 (°)
